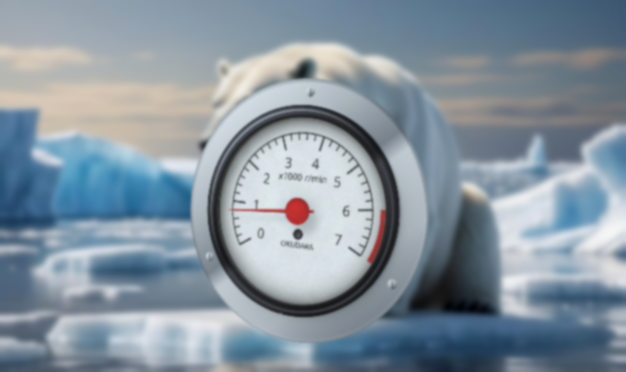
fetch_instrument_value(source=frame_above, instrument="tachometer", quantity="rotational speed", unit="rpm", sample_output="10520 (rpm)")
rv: 800 (rpm)
